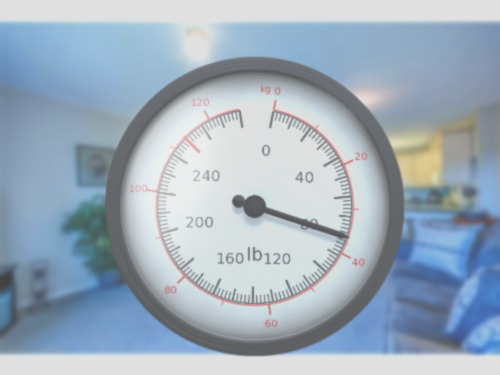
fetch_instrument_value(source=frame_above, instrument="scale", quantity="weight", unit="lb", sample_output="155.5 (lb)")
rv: 80 (lb)
